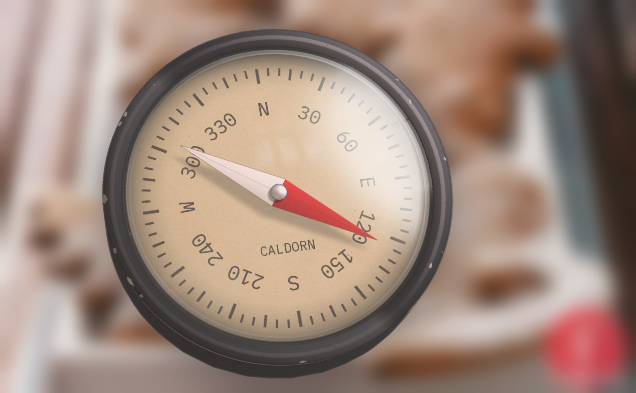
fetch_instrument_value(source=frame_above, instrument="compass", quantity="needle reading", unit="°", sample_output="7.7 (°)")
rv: 125 (°)
